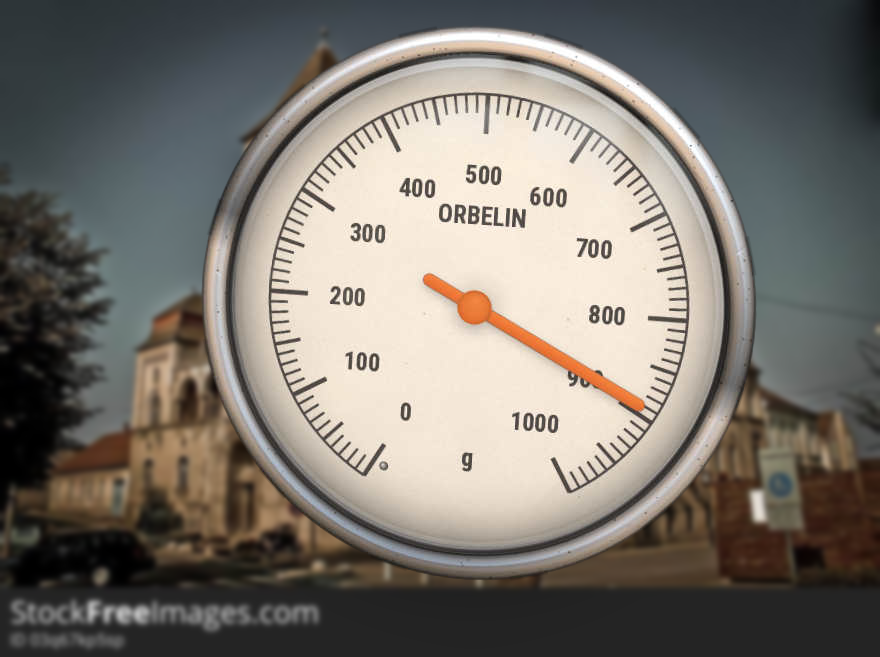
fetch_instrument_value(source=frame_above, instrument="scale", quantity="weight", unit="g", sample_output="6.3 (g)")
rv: 890 (g)
